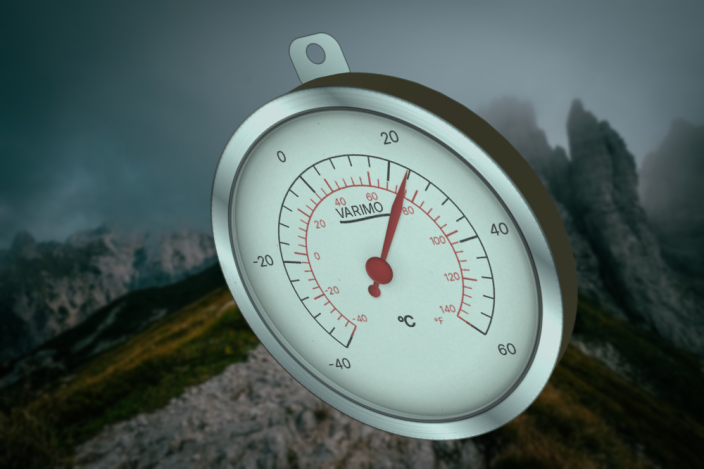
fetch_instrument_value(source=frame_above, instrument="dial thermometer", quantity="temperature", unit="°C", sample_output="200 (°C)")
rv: 24 (°C)
